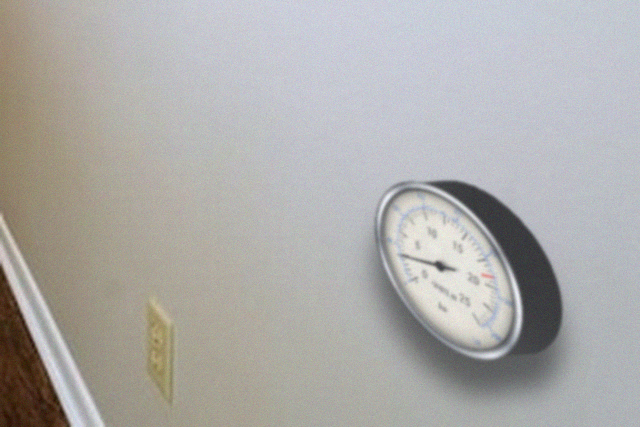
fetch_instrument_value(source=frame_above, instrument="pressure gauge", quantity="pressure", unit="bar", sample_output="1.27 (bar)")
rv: 2.5 (bar)
